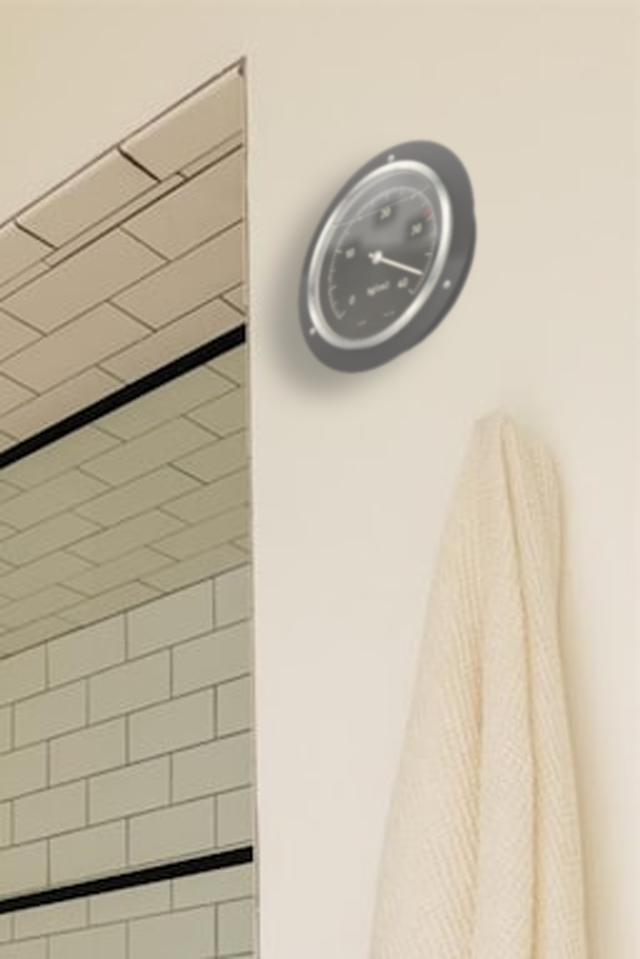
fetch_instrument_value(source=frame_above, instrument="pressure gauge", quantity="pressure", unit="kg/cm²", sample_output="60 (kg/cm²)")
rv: 37.5 (kg/cm²)
